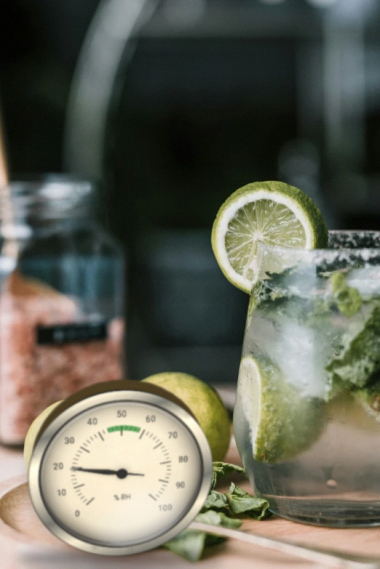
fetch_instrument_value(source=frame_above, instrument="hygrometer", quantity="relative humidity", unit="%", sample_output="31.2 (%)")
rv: 20 (%)
